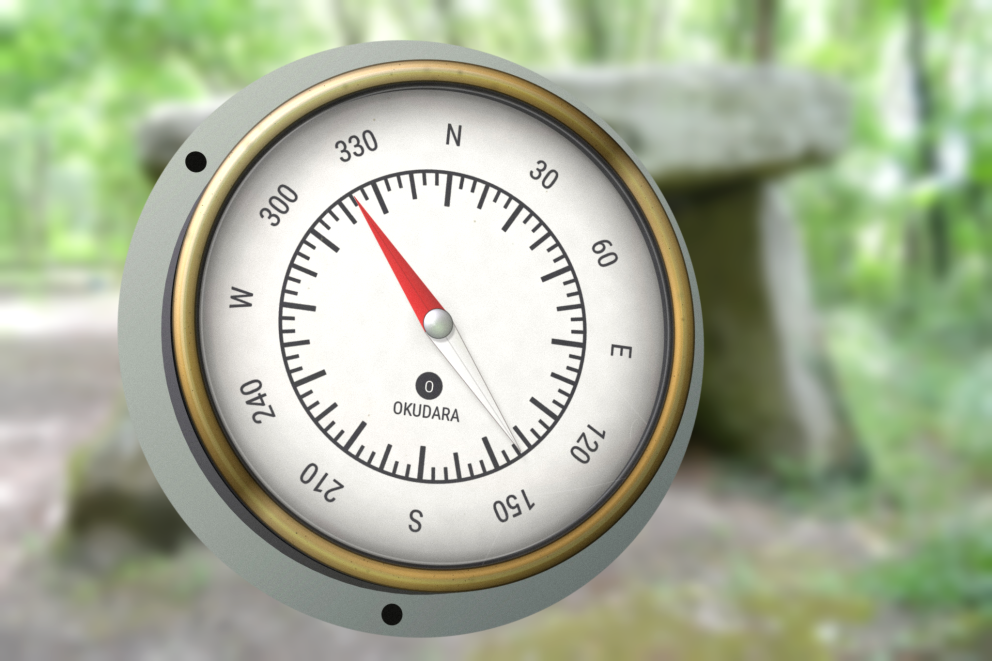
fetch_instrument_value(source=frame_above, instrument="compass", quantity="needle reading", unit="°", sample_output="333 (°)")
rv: 320 (°)
